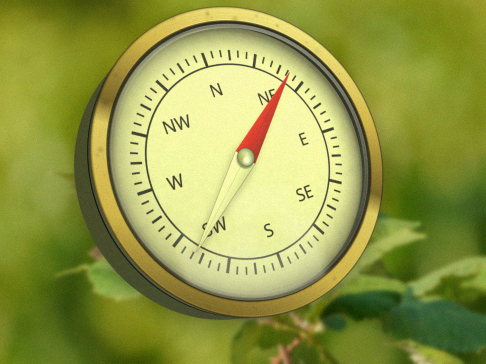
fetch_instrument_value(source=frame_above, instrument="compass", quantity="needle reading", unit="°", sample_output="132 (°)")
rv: 50 (°)
